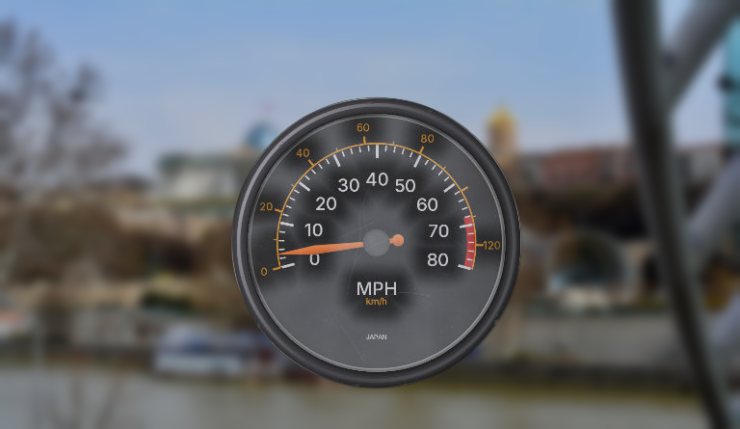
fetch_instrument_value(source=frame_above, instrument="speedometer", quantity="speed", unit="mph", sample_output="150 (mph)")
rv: 3 (mph)
